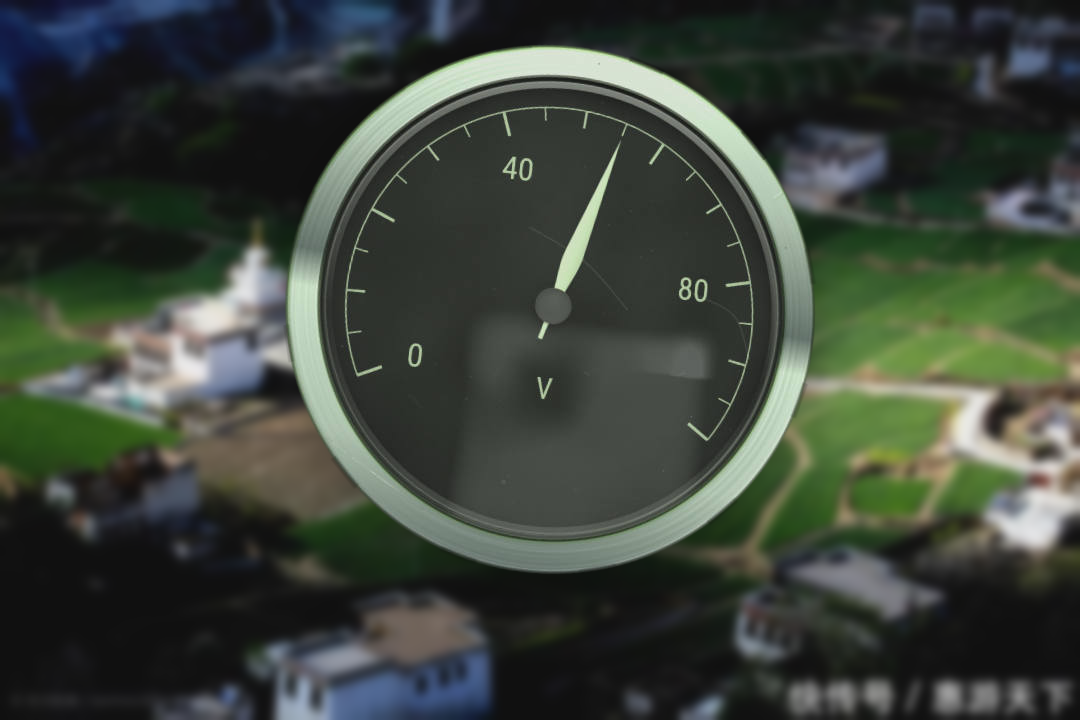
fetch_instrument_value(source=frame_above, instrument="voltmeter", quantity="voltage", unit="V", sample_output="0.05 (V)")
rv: 55 (V)
